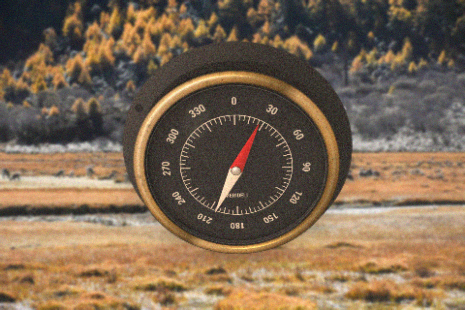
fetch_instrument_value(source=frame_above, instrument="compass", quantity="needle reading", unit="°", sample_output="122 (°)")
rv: 25 (°)
